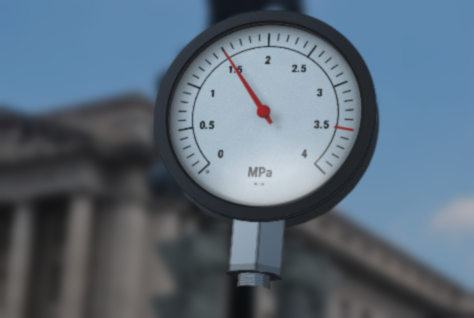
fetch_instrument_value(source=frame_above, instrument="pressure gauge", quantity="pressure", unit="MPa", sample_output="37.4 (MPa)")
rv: 1.5 (MPa)
